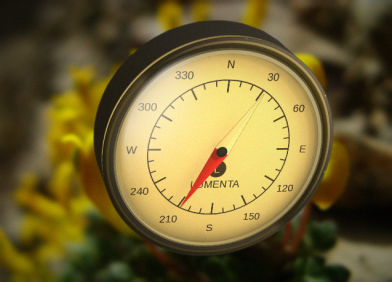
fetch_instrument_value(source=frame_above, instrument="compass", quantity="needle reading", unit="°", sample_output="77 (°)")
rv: 210 (°)
